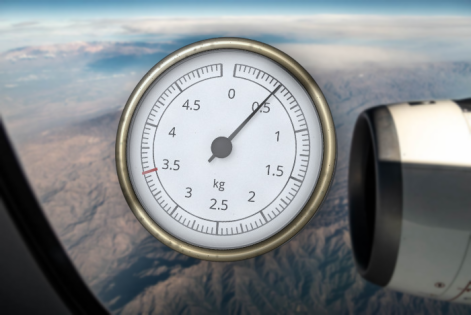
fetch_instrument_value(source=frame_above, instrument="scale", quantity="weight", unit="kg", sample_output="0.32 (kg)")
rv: 0.5 (kg)
